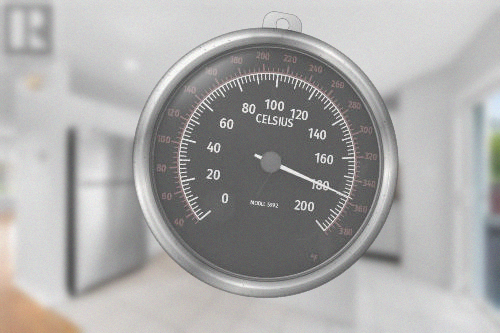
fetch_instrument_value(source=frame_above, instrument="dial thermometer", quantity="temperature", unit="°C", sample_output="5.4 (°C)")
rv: 180 (°C)
